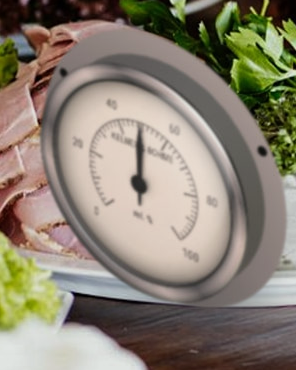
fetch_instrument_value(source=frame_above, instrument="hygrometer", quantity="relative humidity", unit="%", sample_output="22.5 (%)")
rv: 50 (%)
